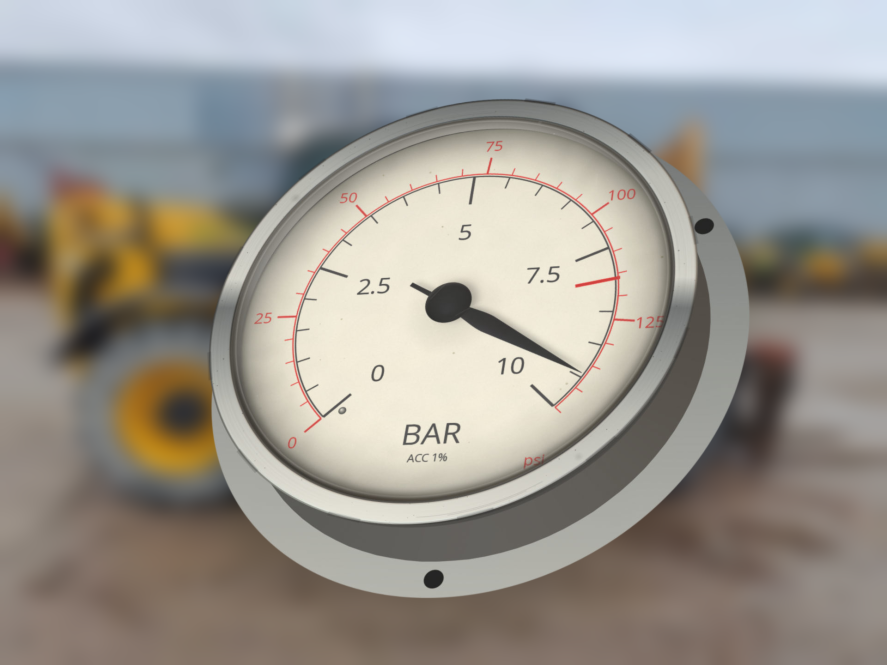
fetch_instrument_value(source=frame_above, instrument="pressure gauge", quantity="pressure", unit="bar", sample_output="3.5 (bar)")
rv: 9.5 (bar)
